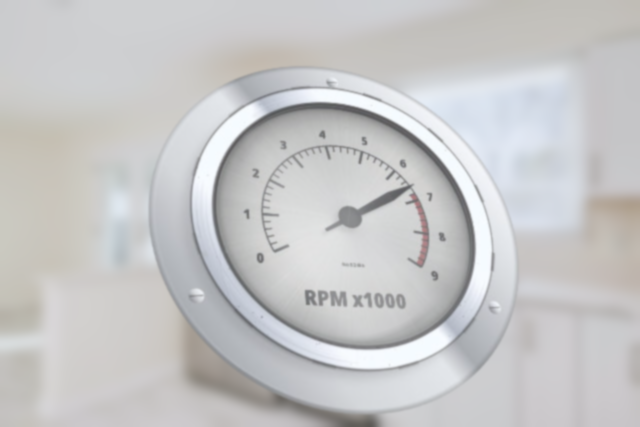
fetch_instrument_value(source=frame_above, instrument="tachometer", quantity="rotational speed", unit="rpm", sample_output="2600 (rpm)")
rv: 6600 (rpm)
